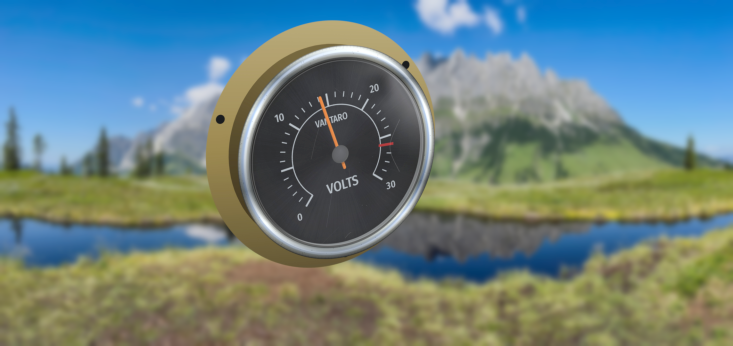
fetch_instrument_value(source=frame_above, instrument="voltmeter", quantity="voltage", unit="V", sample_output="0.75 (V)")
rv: 14 (V)
